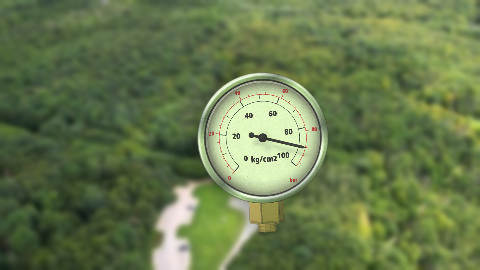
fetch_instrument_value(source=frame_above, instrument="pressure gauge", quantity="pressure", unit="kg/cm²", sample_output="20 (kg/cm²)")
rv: 90 (kg/cm²)
